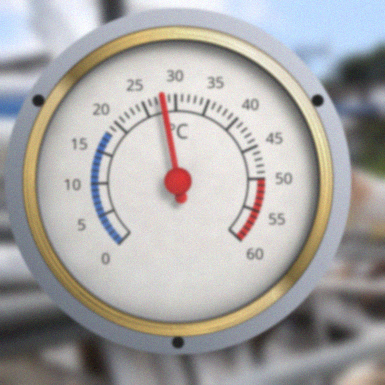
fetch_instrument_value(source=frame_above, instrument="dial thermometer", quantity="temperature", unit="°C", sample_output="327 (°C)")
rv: 28 (°C)
